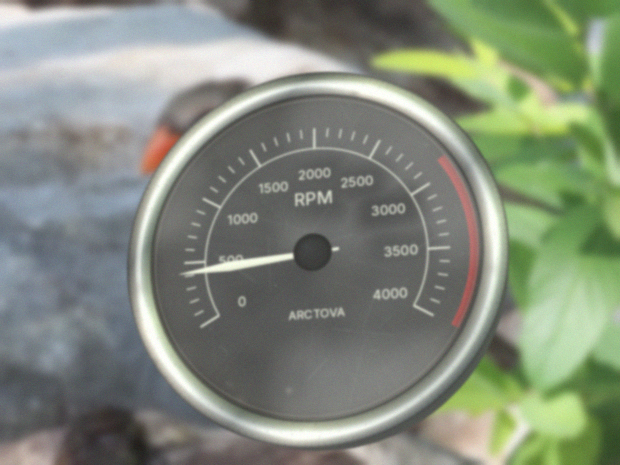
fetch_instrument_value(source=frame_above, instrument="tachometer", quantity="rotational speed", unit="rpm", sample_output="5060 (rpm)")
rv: 400 (rpm)
